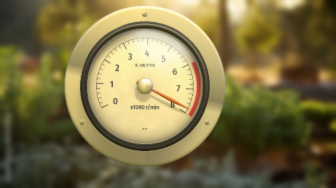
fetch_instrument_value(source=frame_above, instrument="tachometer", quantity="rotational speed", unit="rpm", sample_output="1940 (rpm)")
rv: 7800 (rpm)
